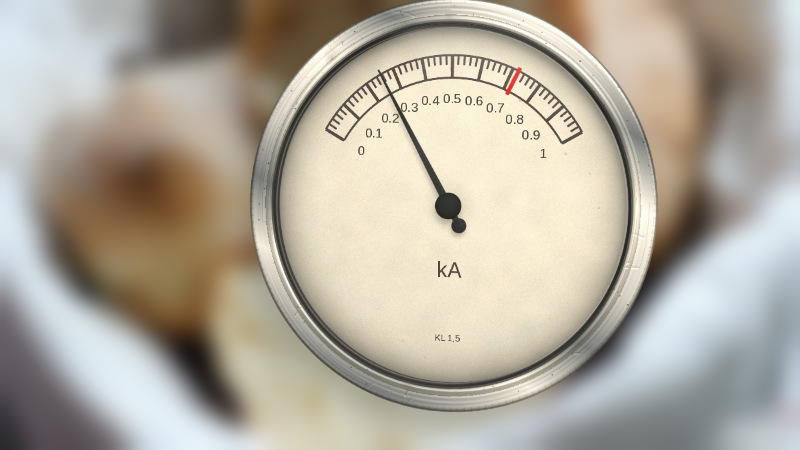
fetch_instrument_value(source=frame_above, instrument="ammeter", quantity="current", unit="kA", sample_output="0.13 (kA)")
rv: 0.26 (kA)
